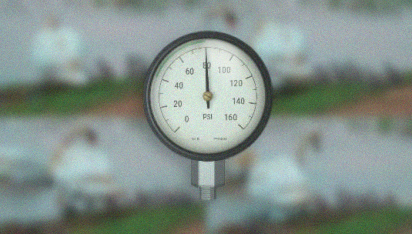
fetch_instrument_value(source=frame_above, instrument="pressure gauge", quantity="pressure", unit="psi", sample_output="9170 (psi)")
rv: 80 (psi)
